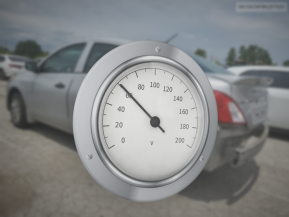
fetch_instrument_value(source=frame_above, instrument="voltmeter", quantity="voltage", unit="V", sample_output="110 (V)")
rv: 60 (V)
